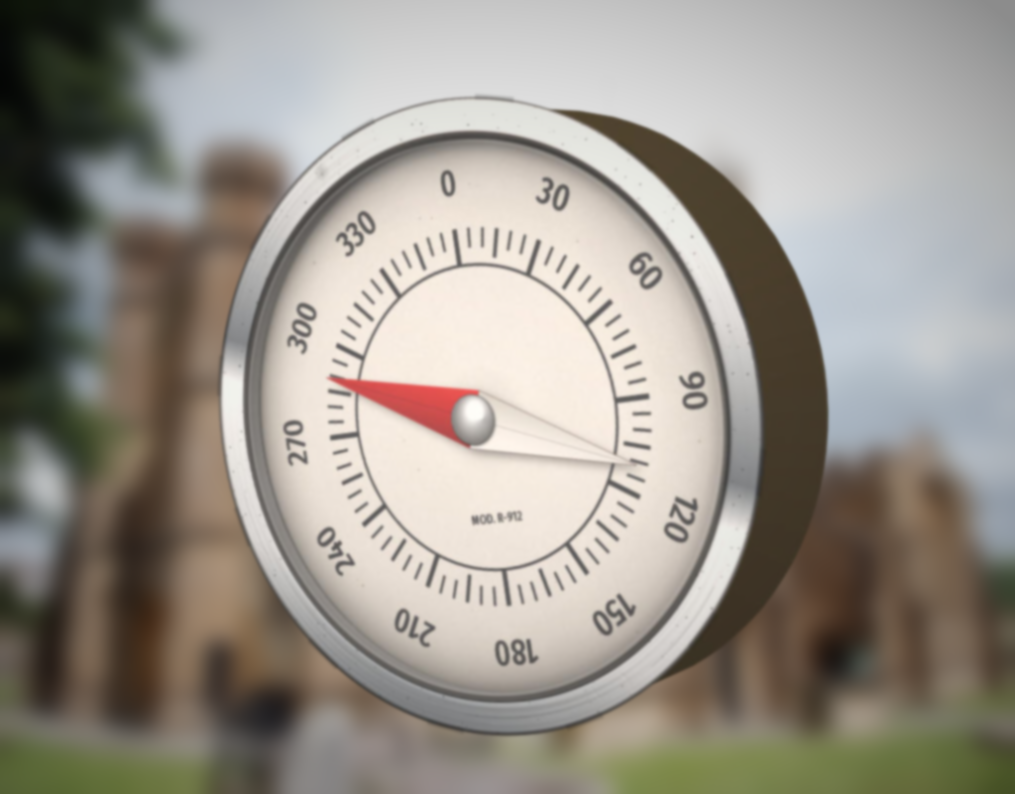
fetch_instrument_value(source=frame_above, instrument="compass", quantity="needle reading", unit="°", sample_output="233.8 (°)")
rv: 290 (°)
